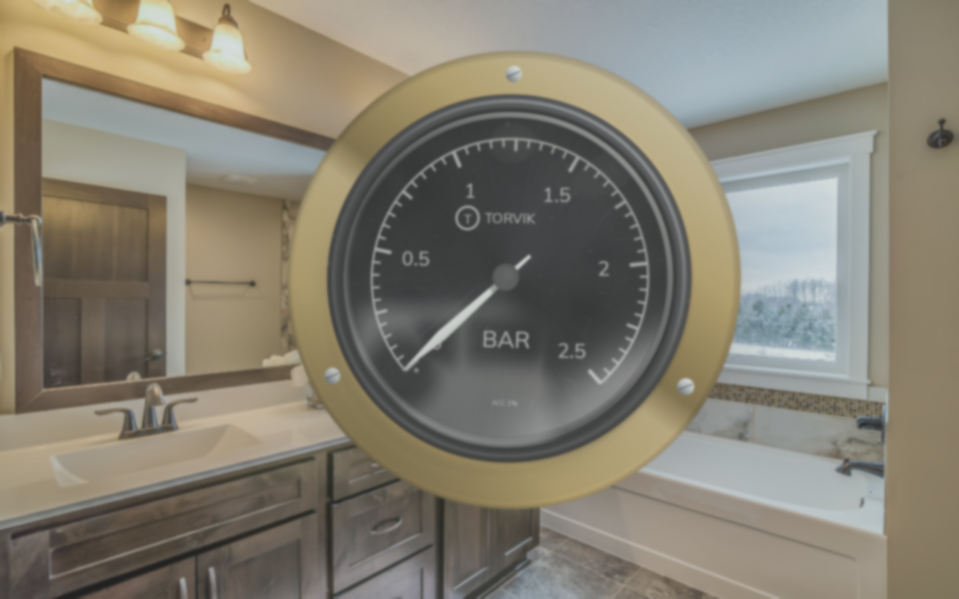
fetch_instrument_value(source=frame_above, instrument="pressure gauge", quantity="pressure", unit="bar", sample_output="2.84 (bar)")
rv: 0 (bar)
